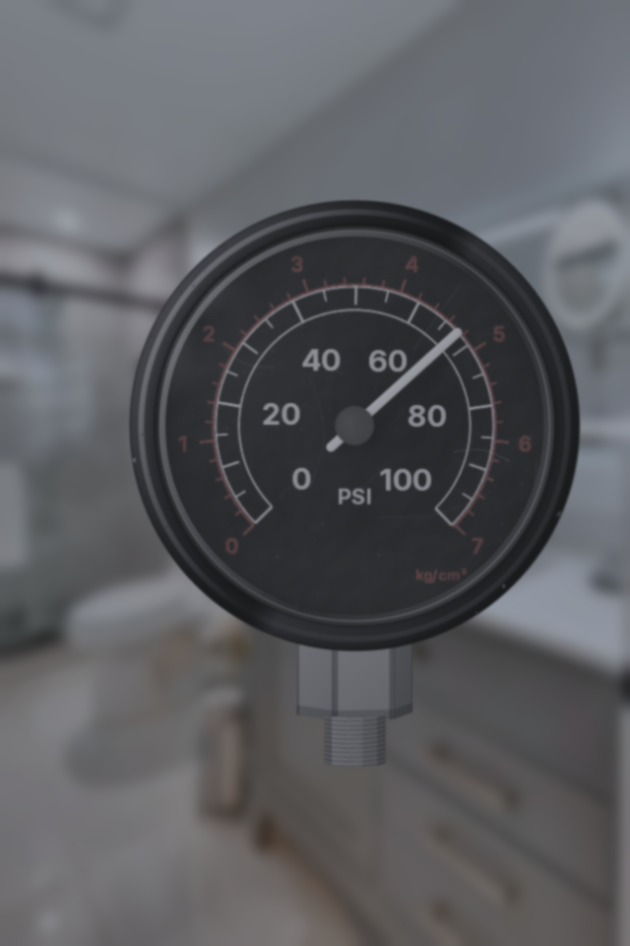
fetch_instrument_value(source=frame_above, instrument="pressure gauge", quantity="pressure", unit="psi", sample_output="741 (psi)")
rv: 67.5 (psi)
